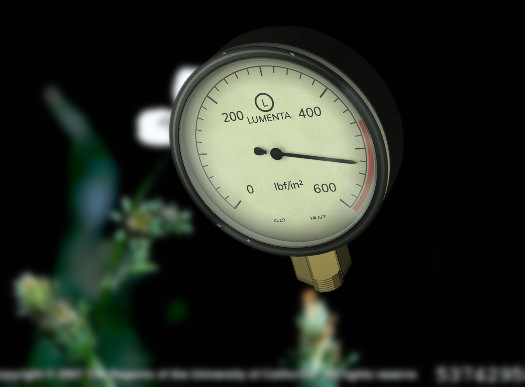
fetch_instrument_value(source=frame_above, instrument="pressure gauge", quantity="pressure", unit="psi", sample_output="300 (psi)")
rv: 520 (psi)
